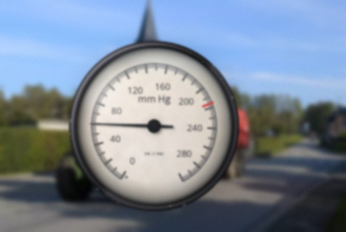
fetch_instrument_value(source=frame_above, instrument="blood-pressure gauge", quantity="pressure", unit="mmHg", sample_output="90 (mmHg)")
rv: 60 (mmHg)
